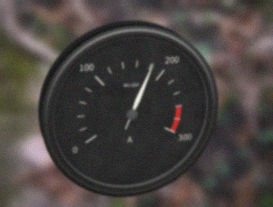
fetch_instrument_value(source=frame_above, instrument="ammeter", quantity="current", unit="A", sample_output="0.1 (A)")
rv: 180 (A)
